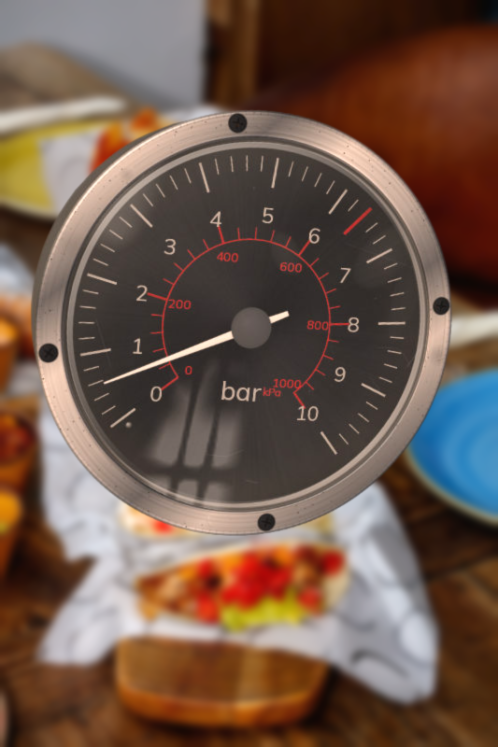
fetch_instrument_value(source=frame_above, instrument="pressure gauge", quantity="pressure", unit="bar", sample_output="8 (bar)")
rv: 0.6 (bar)
